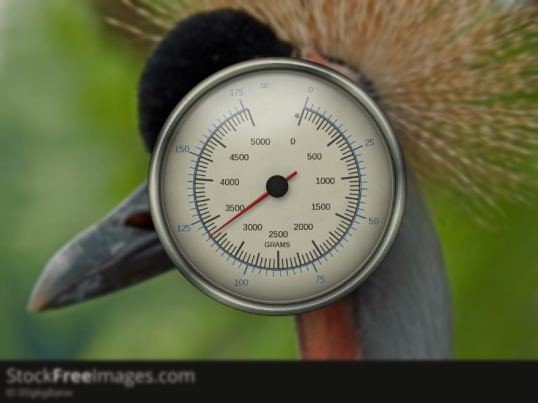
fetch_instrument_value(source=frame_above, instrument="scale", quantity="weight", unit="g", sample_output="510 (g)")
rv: 3350 (g)
